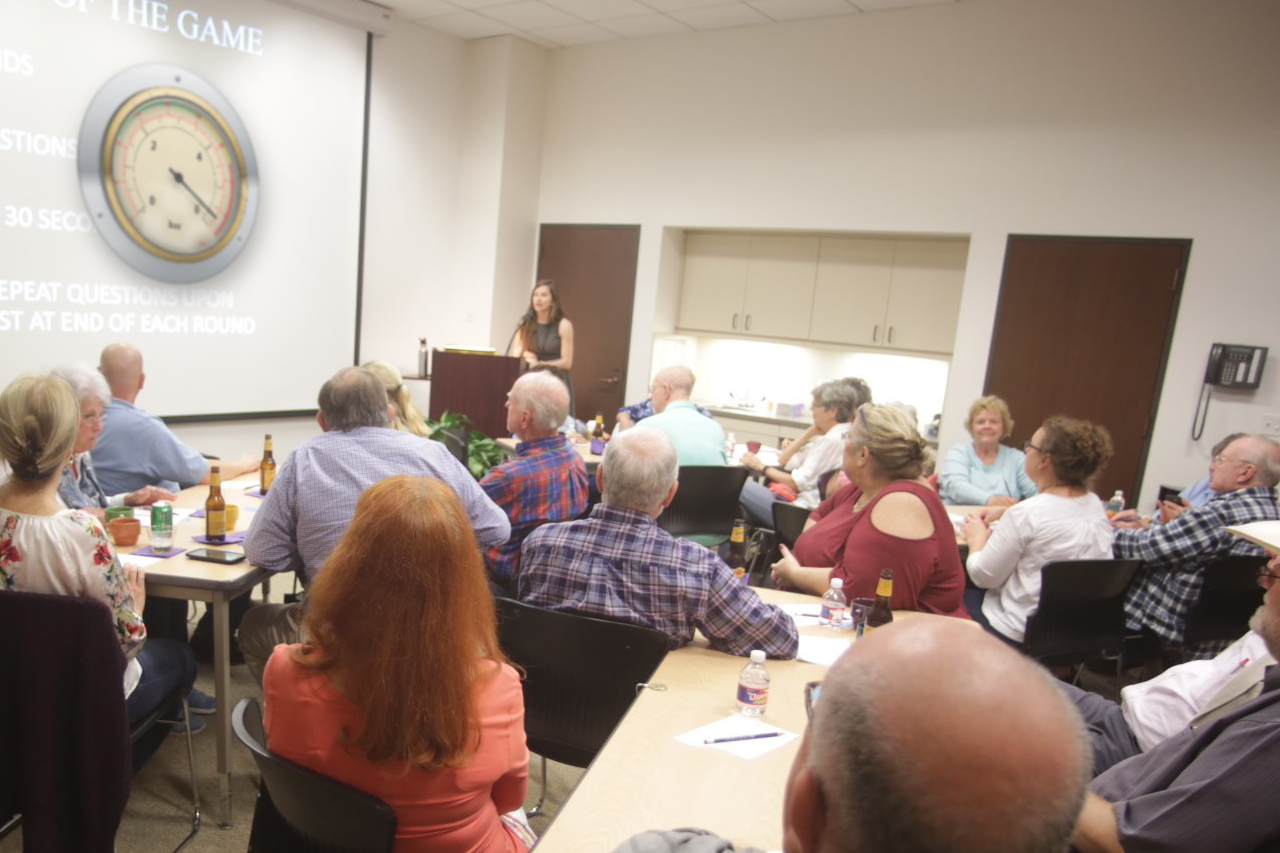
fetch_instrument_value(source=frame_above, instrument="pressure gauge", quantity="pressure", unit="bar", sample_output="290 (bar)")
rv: 5.75 (bar)
